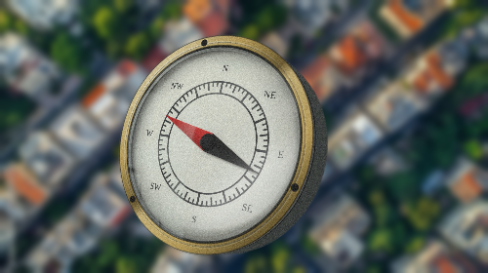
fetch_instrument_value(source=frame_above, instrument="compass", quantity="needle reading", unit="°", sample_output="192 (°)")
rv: 290 (°)
